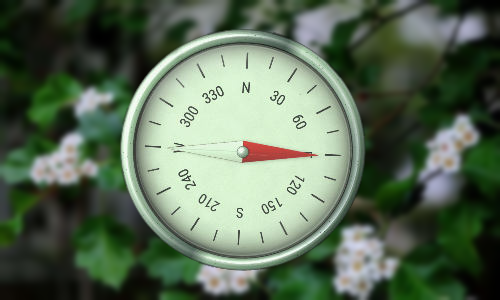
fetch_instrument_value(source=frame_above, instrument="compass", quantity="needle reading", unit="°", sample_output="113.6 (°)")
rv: 90 (°)
